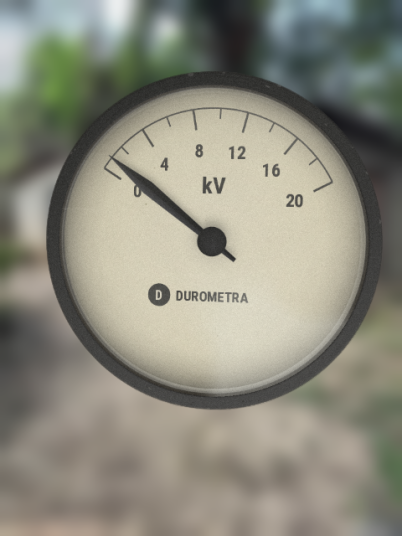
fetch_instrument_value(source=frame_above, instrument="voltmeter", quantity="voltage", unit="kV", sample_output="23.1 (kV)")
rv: 1 (kV)
